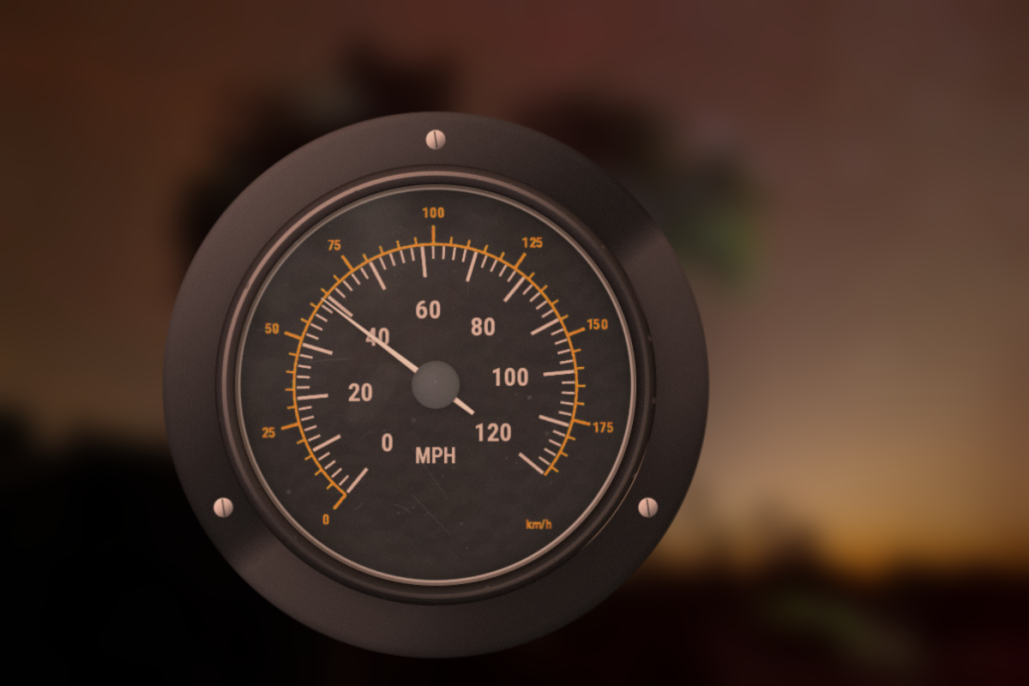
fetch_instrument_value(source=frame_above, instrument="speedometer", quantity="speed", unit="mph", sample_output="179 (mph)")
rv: 39 (mph)
